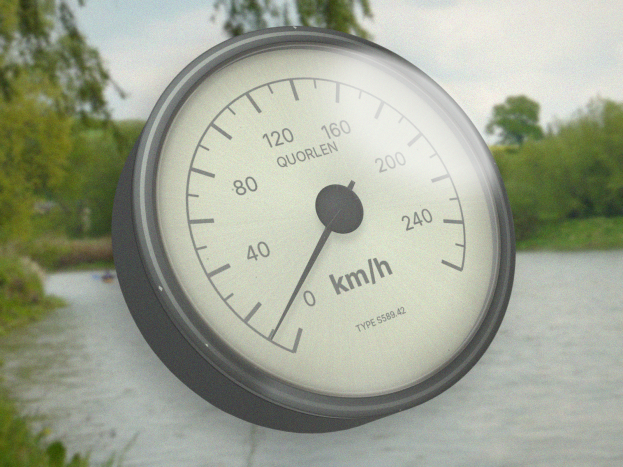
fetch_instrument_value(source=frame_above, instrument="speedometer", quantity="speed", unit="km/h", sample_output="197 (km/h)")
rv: 10 (km/h)
